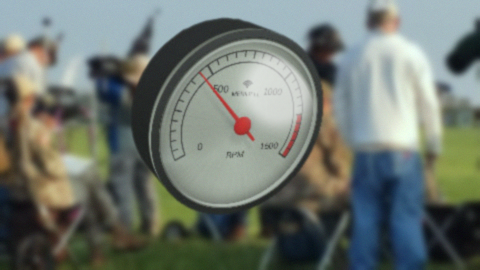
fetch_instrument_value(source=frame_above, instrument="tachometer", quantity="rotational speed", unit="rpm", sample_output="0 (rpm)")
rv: 450 (rpm)
